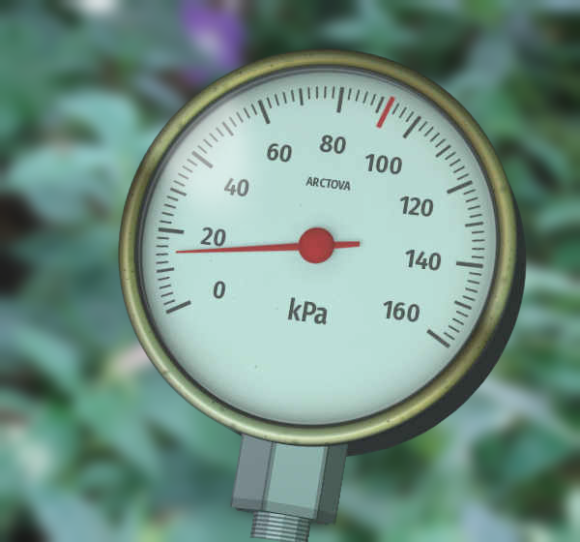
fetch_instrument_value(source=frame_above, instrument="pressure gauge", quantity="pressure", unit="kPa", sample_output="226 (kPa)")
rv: 14 (kPa)
